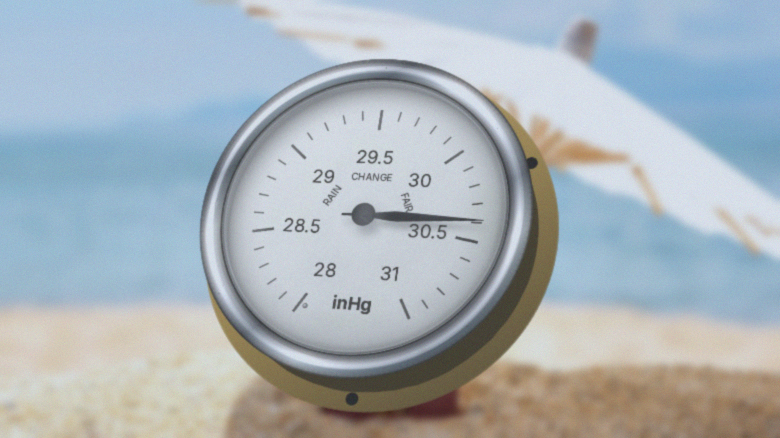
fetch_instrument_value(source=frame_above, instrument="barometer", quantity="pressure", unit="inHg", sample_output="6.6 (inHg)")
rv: 30.4 (inHg)
